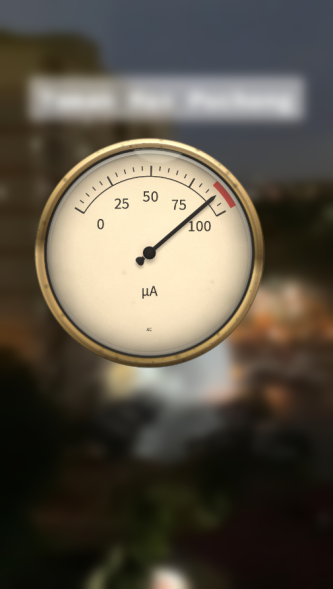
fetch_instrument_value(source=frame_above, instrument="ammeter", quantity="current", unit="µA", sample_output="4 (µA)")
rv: 90 (µA)
